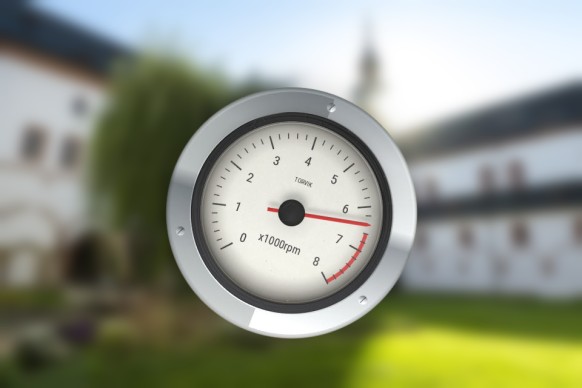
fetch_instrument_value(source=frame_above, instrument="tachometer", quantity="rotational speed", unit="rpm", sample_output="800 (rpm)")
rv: 6400 (rpm)
